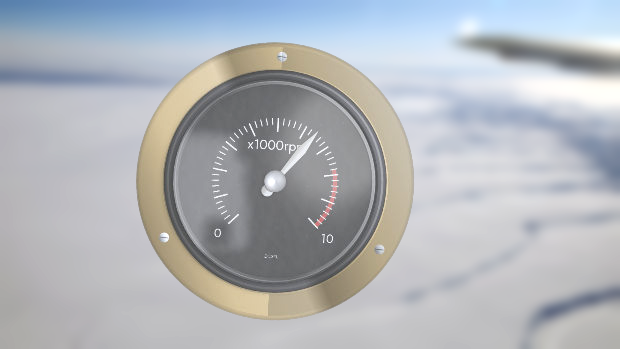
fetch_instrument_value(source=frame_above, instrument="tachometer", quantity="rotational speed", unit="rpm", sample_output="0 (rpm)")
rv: 6400 (rpm)
